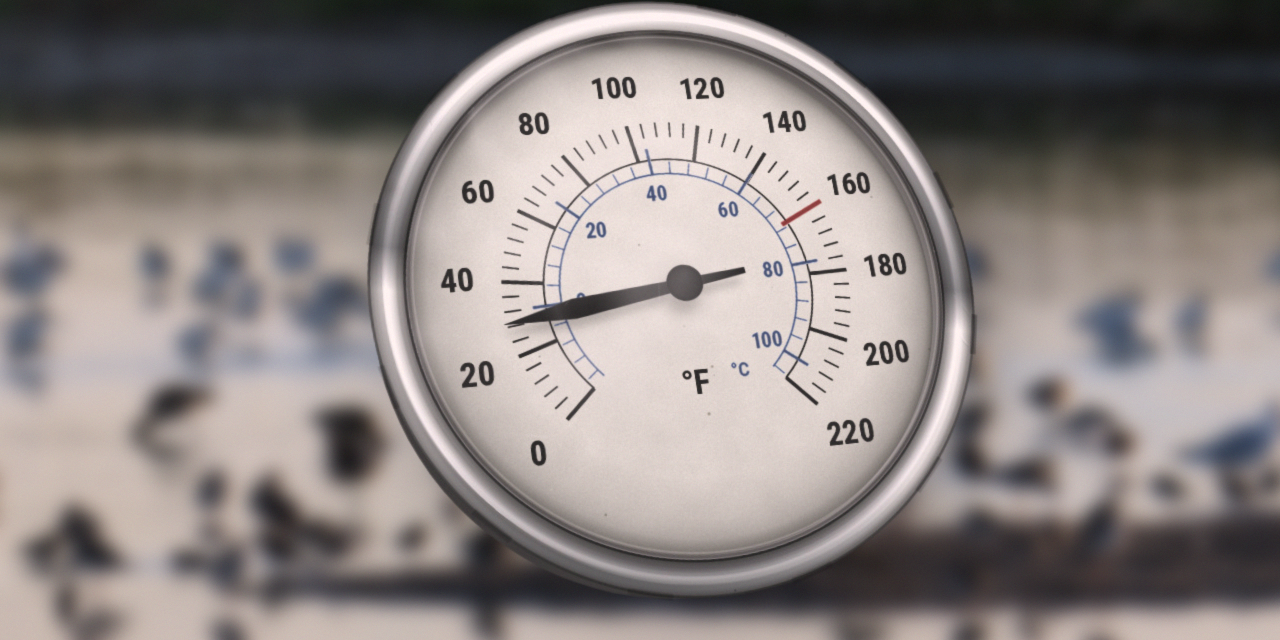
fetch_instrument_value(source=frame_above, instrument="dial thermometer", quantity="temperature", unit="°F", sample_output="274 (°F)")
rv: 28 (°F)
